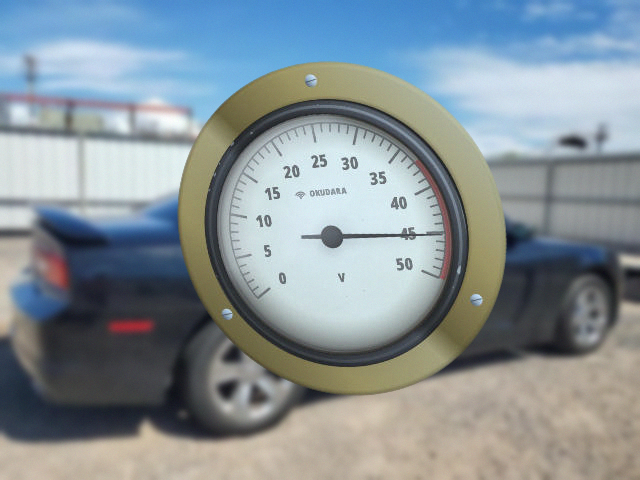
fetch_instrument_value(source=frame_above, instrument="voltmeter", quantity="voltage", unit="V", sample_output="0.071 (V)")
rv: 45 (V)
